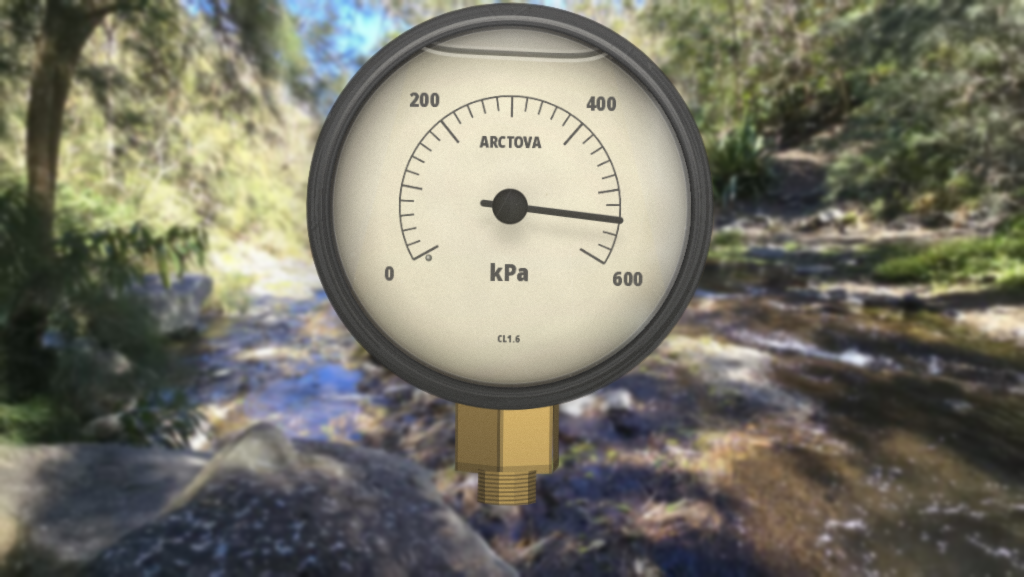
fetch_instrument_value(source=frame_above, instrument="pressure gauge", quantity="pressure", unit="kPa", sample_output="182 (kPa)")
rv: 540 (kPa)
